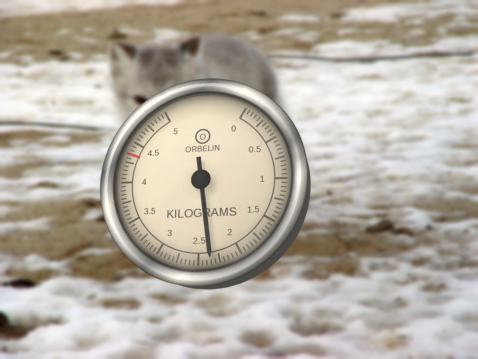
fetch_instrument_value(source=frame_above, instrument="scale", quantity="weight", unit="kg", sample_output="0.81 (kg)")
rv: 2.35 (kg)
